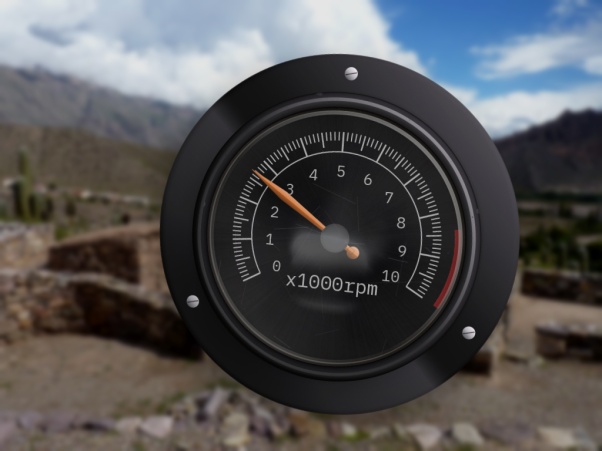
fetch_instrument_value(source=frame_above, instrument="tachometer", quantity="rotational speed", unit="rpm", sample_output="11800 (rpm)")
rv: 2700 (rpm)
